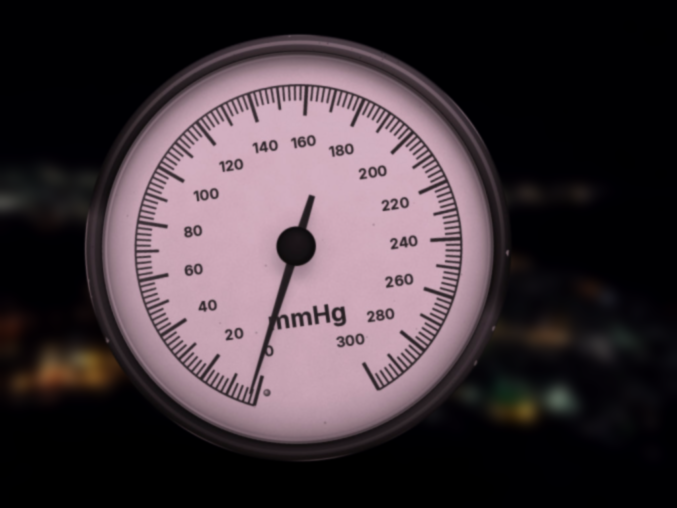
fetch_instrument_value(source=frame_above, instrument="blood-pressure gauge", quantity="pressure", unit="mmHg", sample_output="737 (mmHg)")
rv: 2 (mmHg)
